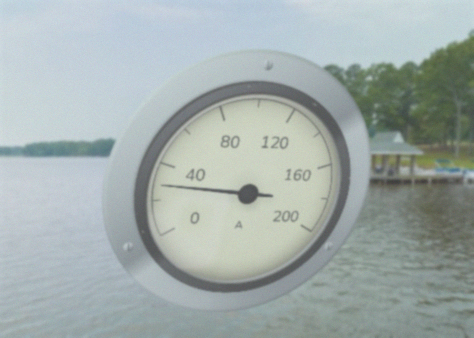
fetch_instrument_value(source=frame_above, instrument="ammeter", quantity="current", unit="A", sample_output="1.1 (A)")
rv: 30 (A)
